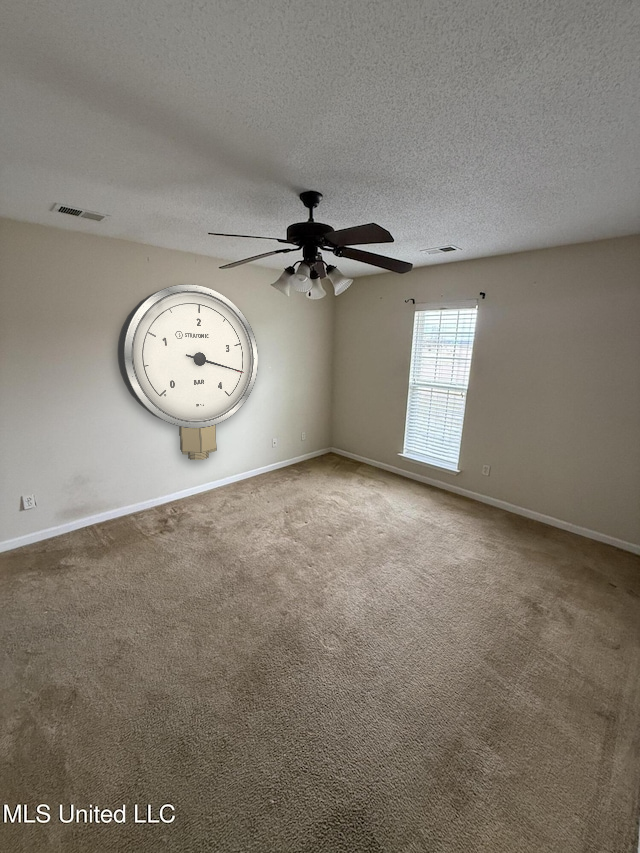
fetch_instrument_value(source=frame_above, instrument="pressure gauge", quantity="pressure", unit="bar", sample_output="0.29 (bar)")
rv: 3.5 (bar)
